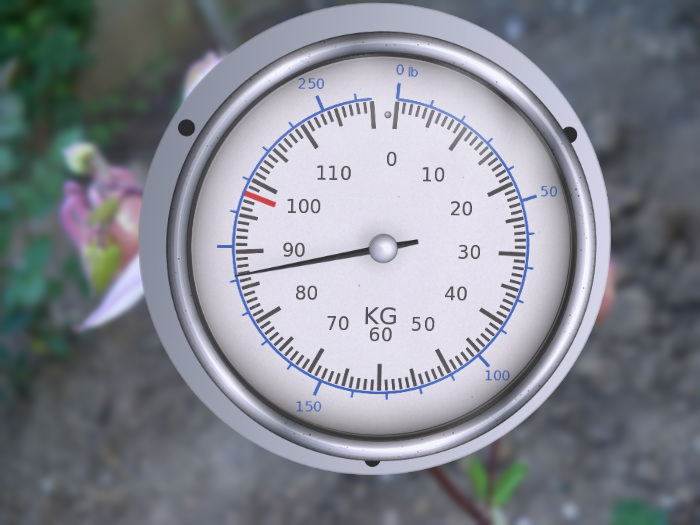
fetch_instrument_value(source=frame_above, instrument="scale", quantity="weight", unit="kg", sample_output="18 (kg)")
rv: 87 (kg)
